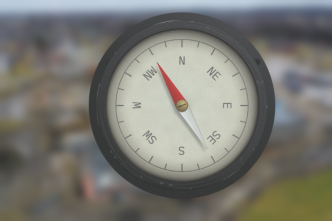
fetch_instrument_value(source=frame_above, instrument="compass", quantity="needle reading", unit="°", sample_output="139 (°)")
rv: 330 (°)
